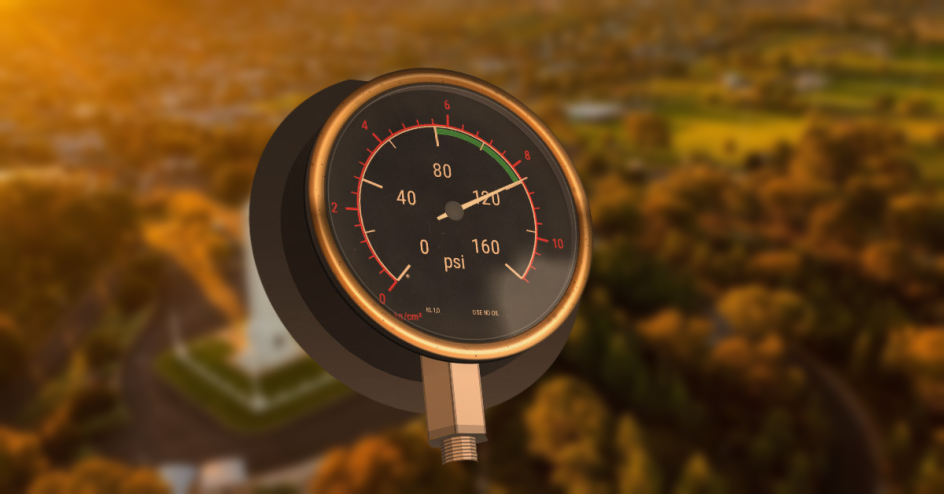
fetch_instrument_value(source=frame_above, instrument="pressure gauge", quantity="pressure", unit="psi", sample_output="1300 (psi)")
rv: 120 (psi)
